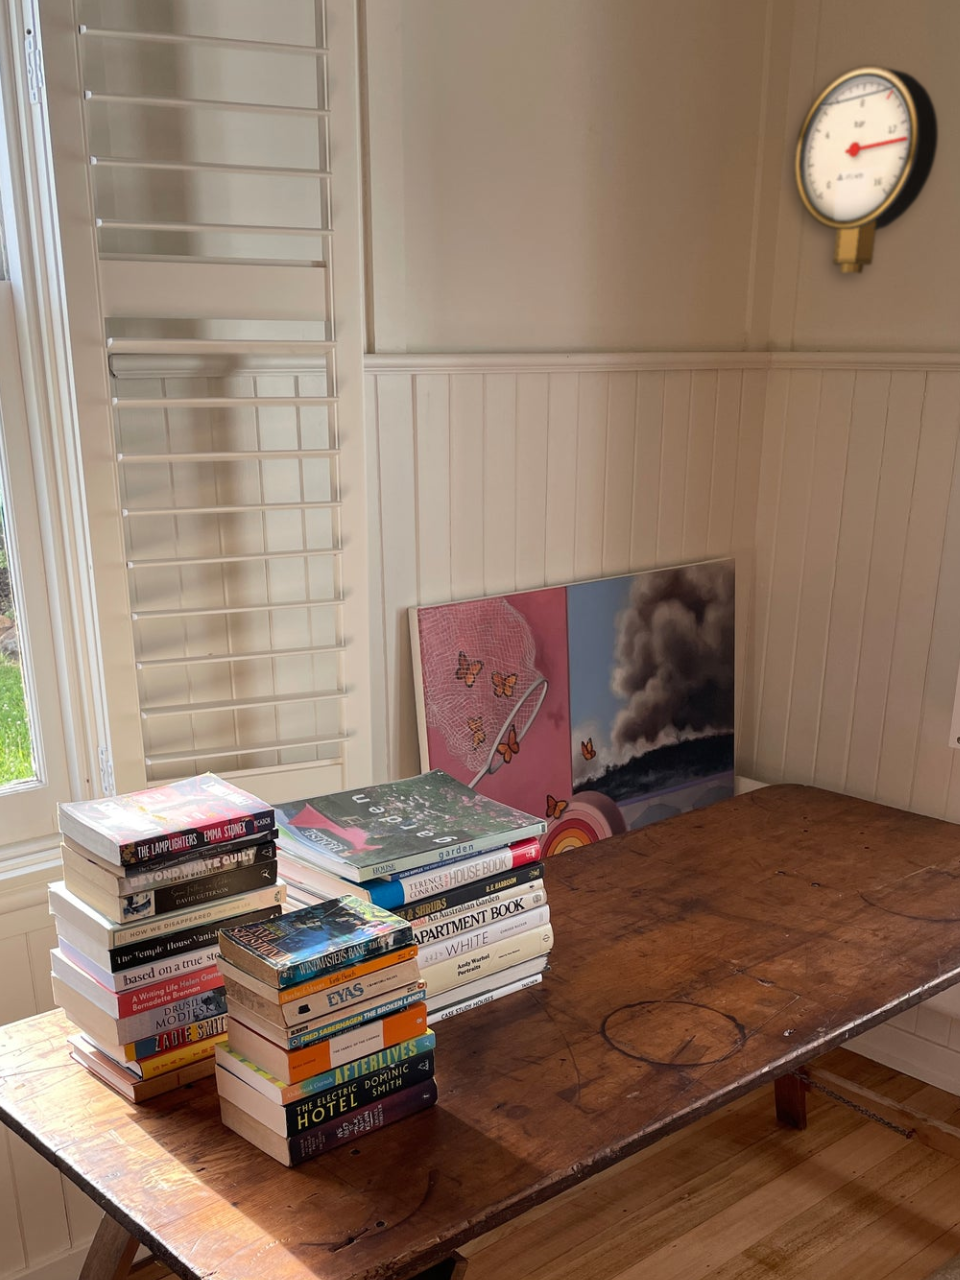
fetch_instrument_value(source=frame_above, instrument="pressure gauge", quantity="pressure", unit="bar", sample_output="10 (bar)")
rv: 13 (bar)
